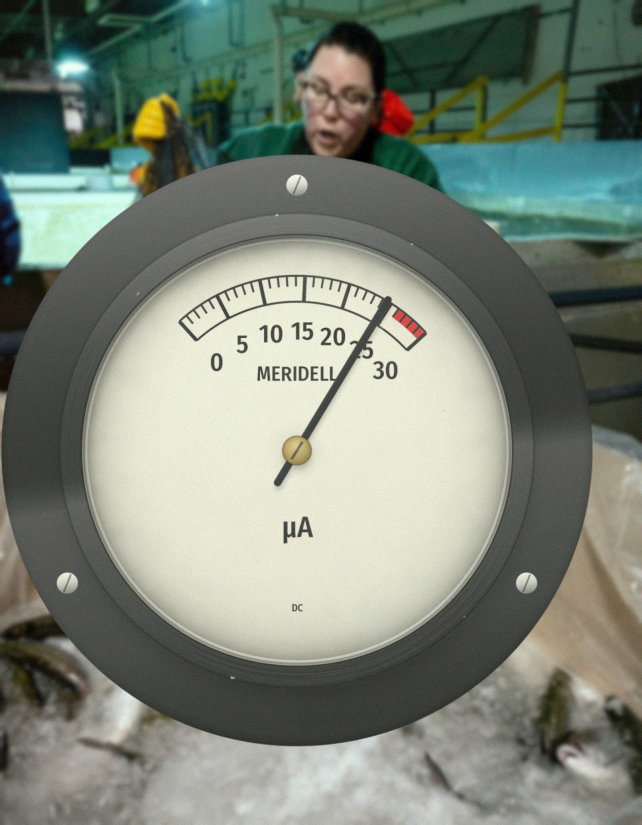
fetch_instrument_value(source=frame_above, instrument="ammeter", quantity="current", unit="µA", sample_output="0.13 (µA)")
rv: 24.5 (µA)
